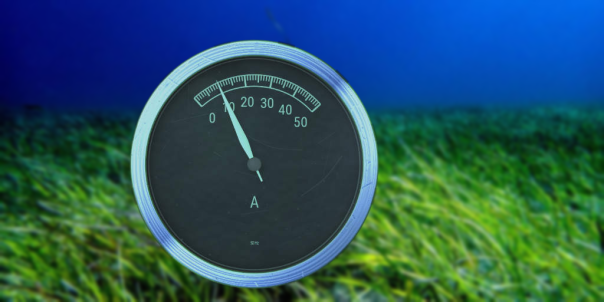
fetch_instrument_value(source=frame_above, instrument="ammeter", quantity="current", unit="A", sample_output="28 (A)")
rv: 10 (A)
